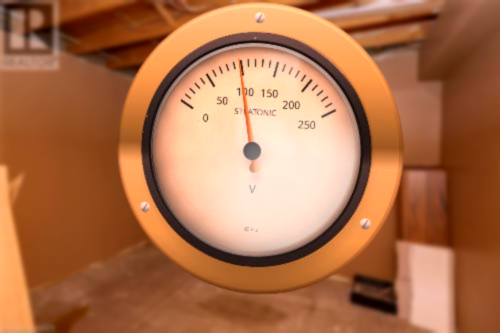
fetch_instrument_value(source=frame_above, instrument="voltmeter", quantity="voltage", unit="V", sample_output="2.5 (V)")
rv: 100 (V)
